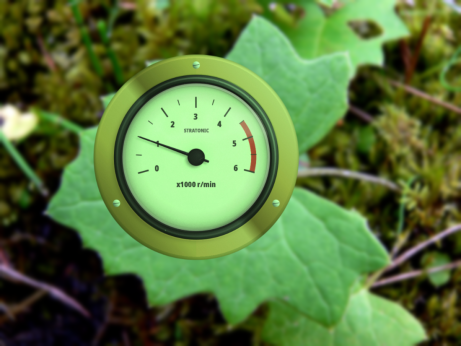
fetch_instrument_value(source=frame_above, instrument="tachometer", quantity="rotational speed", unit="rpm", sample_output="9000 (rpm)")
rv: 1000 (rpm)
